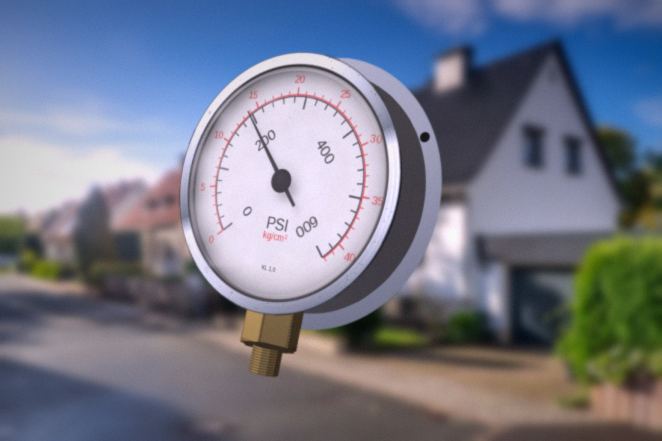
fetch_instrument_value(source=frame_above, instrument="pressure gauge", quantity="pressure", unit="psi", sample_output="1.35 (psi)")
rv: 200 (psi)
